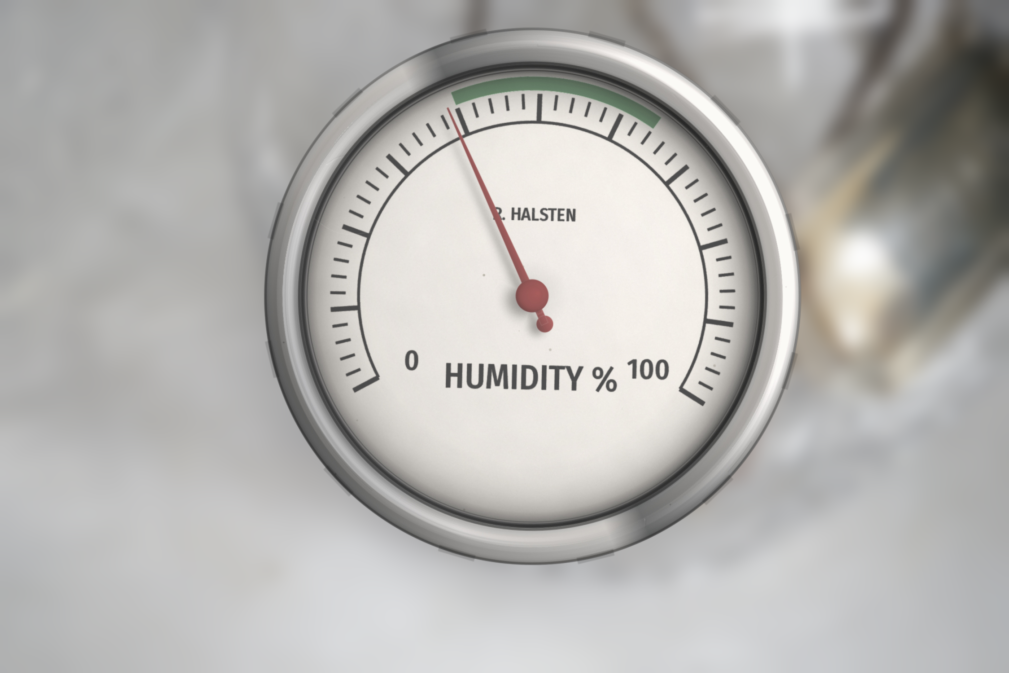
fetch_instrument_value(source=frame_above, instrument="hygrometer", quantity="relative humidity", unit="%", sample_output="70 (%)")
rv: 39 (%)
